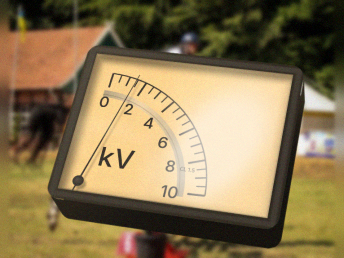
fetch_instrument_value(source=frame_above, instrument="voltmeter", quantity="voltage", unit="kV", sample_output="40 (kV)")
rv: 1.5 (kV)
